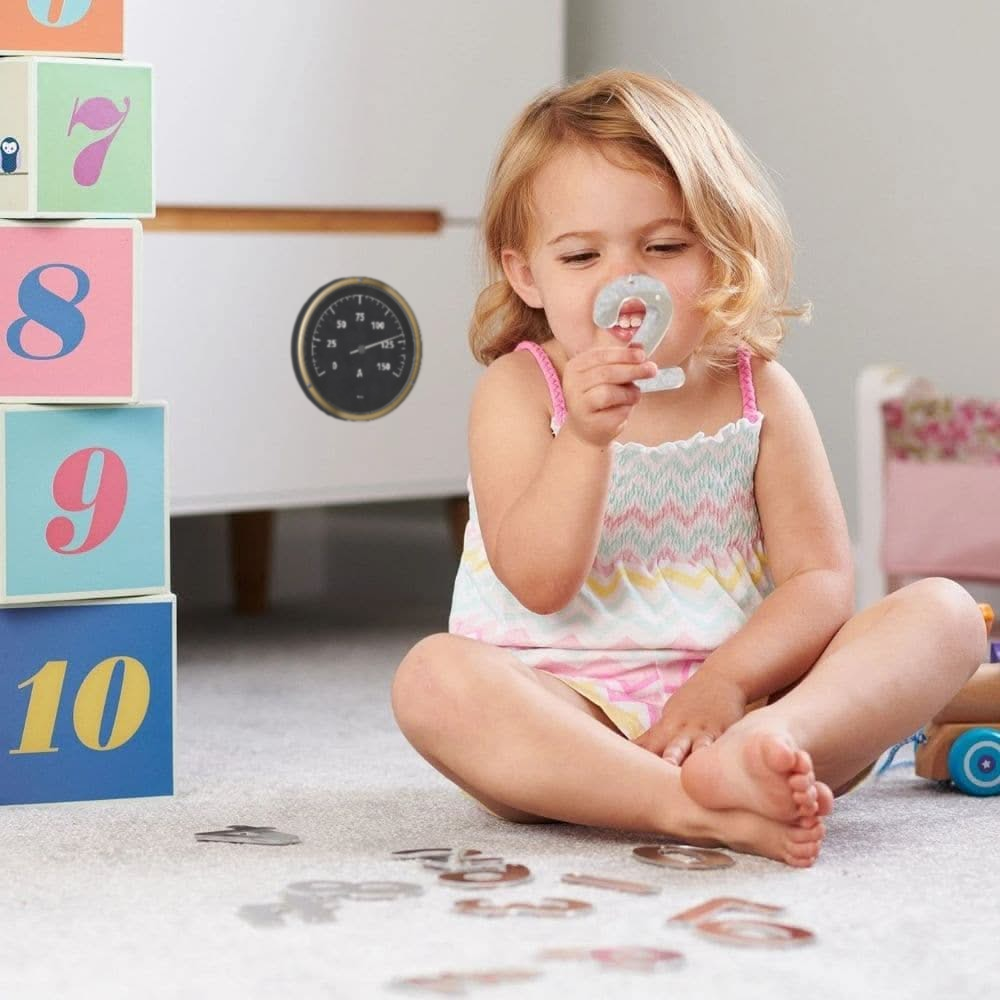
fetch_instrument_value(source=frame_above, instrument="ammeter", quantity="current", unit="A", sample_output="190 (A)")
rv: 120 (A)
